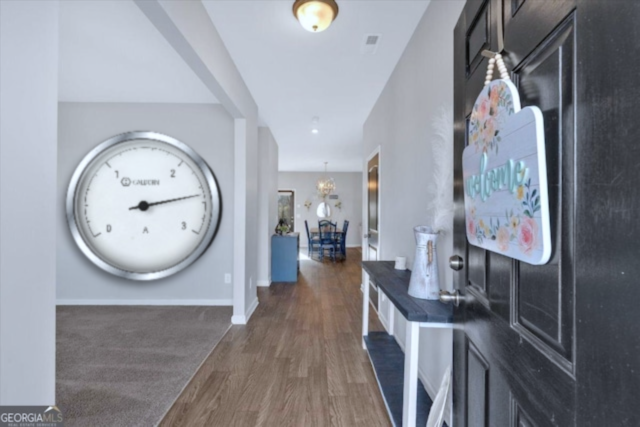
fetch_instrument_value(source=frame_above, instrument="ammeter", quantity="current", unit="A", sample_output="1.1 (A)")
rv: 2.5 (A)
